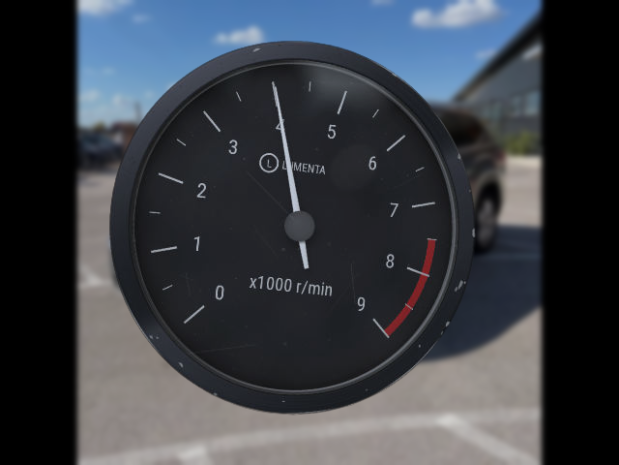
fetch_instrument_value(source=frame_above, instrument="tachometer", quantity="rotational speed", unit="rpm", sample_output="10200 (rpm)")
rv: 4000 (rpm)
